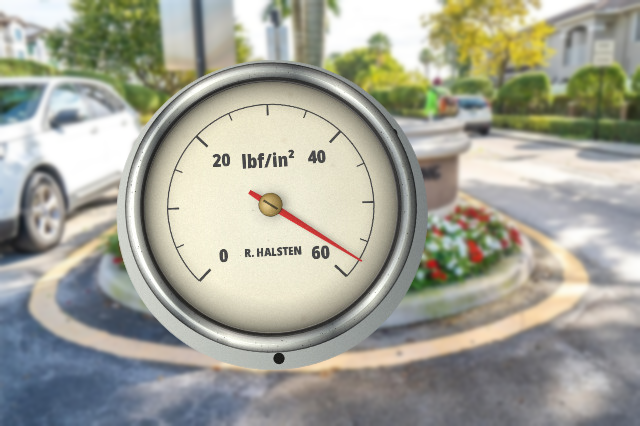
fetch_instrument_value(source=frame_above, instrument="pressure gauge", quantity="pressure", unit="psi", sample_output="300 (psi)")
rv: 57.5 (psi)
